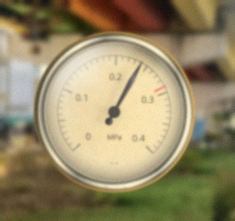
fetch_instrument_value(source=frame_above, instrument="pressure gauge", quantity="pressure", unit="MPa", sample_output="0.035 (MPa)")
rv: 0.24 (MPa)
